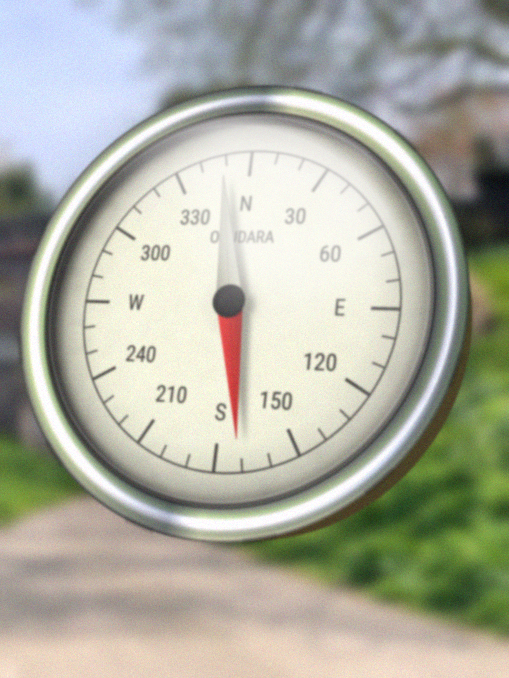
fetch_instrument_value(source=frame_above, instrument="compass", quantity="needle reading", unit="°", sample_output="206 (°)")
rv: 170 (°)
